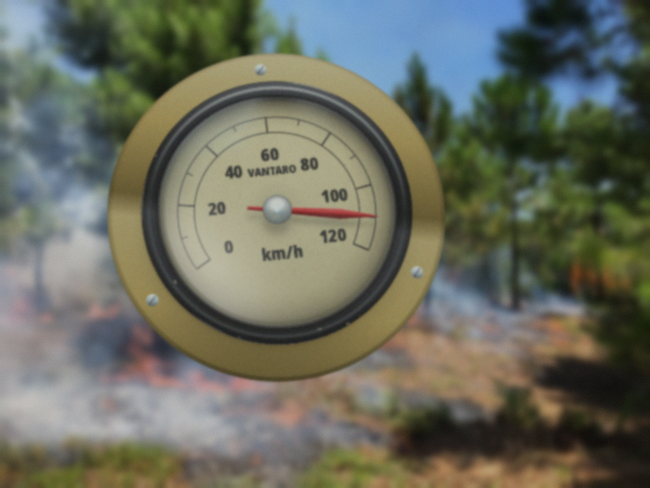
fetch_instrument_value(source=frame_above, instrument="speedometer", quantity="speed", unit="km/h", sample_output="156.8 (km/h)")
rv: 110 (km/h)
